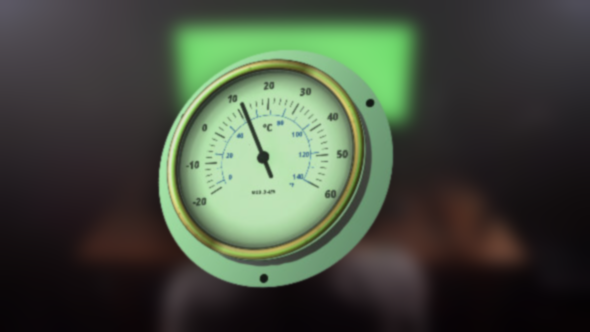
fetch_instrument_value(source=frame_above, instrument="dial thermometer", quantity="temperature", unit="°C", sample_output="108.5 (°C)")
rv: 12 (°C)
